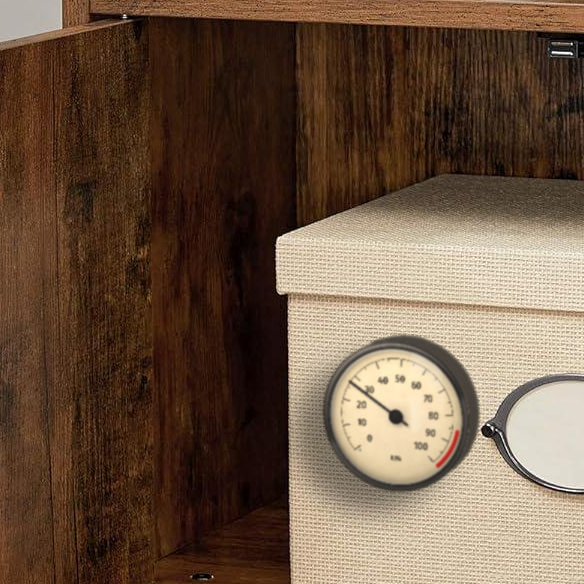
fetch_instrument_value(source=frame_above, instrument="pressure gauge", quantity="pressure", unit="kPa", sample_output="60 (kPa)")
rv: 27.5 (kPa)
